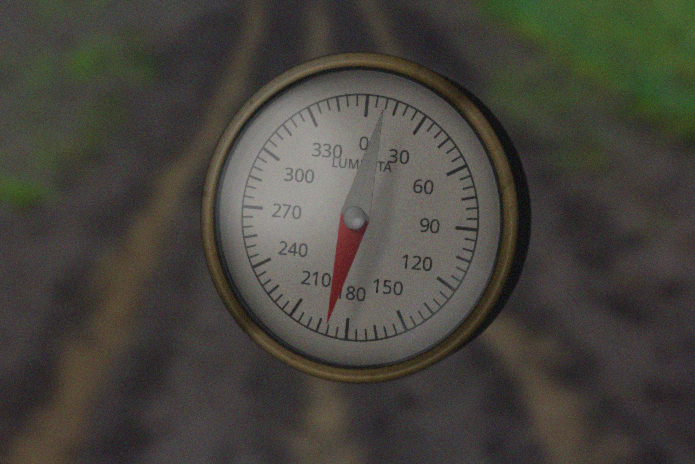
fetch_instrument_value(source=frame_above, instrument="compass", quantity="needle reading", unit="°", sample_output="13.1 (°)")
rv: 190 (°)
